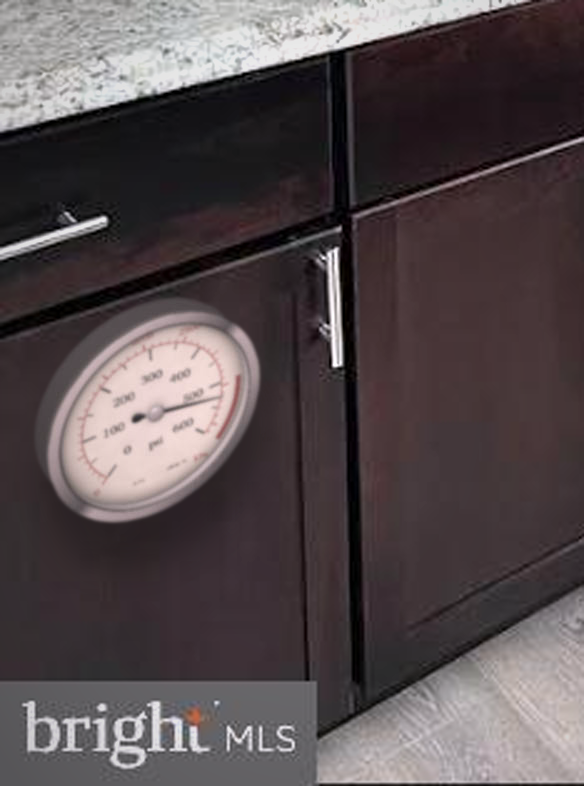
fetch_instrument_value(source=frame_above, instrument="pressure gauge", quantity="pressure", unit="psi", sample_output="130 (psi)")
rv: 525 (psi)
